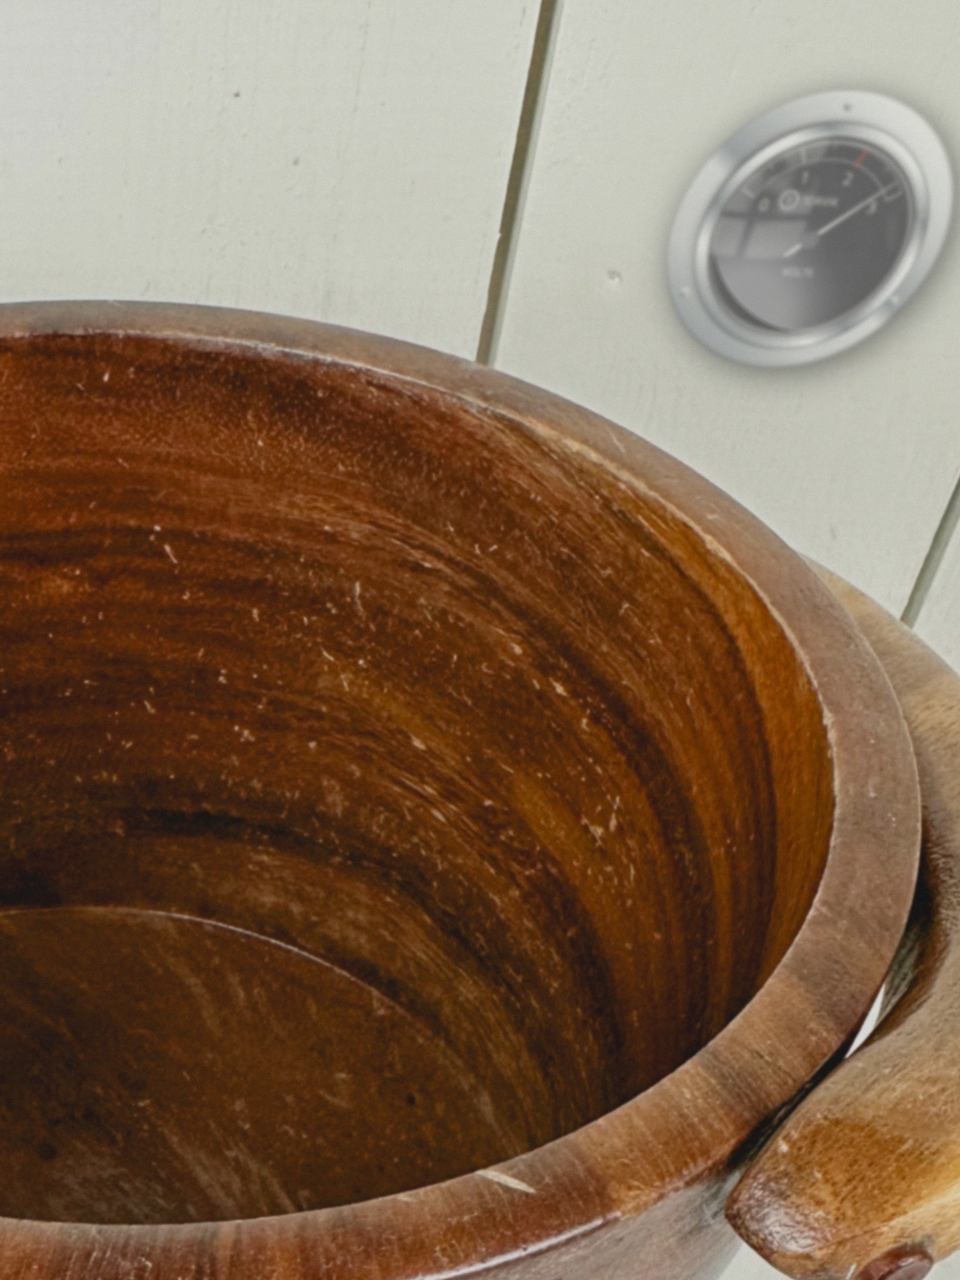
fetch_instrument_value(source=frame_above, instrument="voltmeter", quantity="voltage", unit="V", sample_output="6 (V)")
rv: 2.75 (V)
